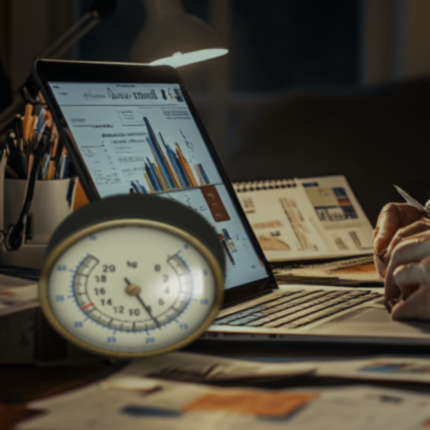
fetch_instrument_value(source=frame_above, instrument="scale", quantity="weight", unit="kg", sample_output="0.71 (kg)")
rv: 8 (kg)
